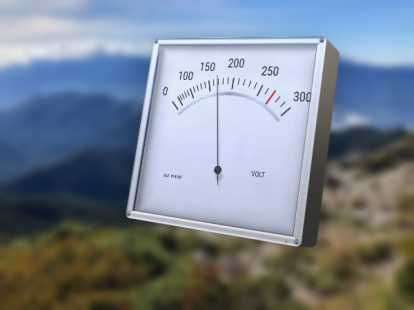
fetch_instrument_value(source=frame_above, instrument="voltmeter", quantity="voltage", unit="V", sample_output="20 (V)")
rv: 170 (V)
